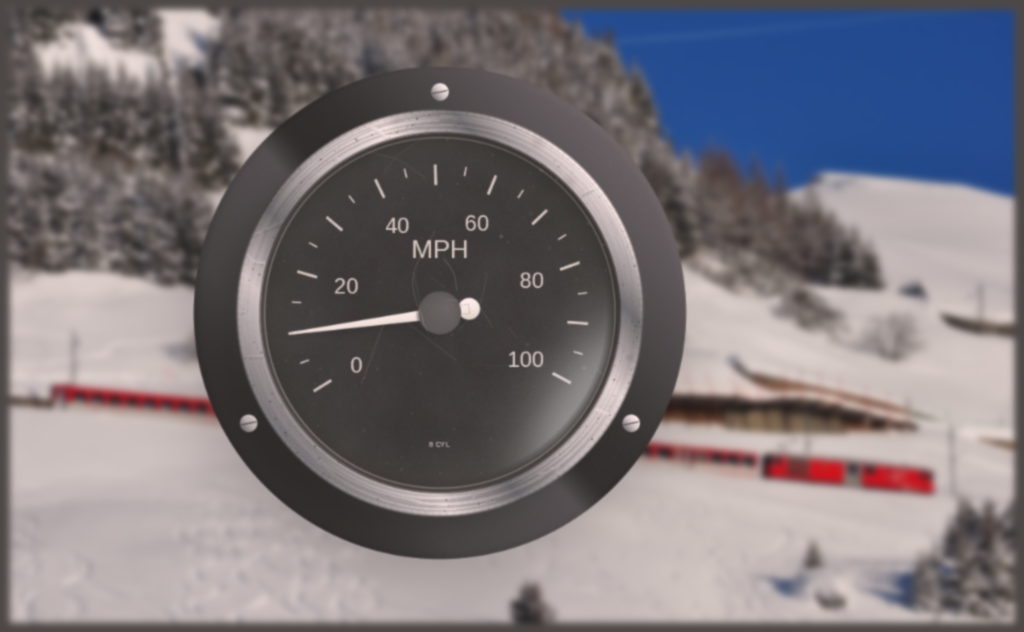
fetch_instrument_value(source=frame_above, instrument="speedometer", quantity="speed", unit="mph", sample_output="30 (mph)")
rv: 10 (mph)
